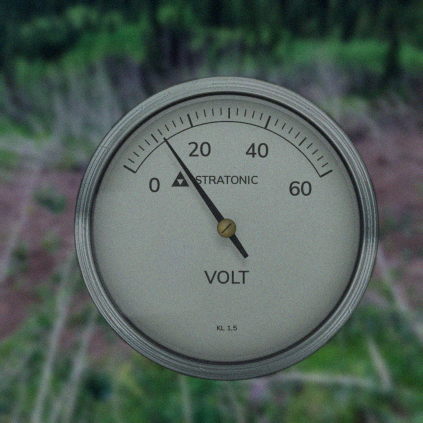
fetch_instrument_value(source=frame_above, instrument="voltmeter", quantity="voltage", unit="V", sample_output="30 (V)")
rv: 12 (V)
